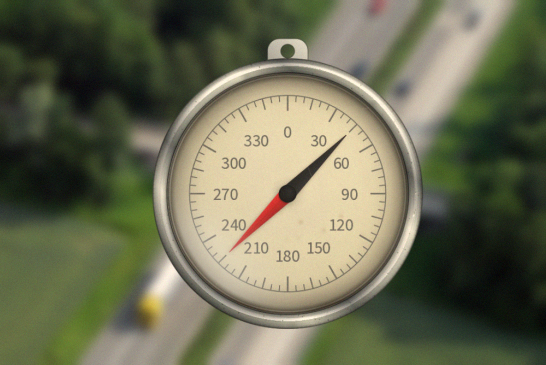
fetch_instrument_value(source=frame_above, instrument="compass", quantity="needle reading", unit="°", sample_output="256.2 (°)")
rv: 225 (°)
